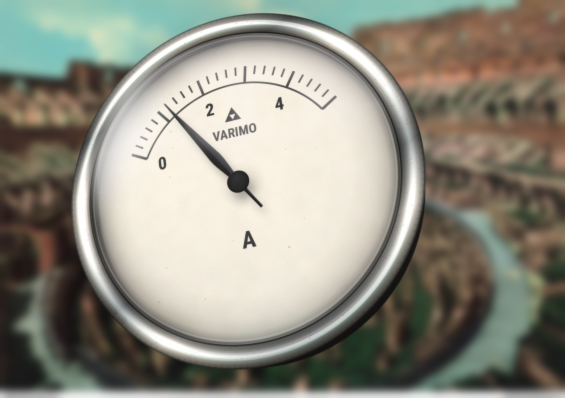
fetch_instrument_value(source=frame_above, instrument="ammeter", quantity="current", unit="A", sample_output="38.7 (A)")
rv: 1.2 (A)
